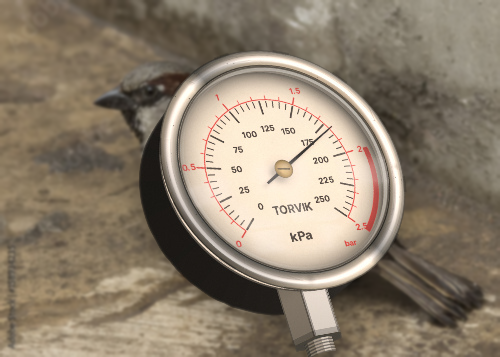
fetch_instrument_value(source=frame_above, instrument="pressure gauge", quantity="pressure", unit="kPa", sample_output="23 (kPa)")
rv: 180 (kPa)
